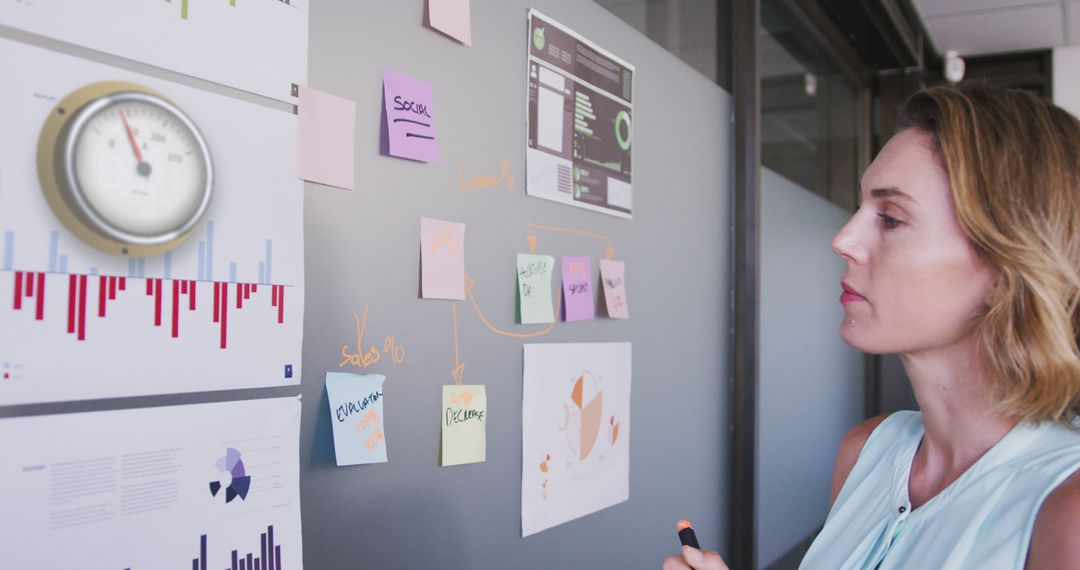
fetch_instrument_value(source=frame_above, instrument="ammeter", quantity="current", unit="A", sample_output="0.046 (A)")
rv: 40 (A)
